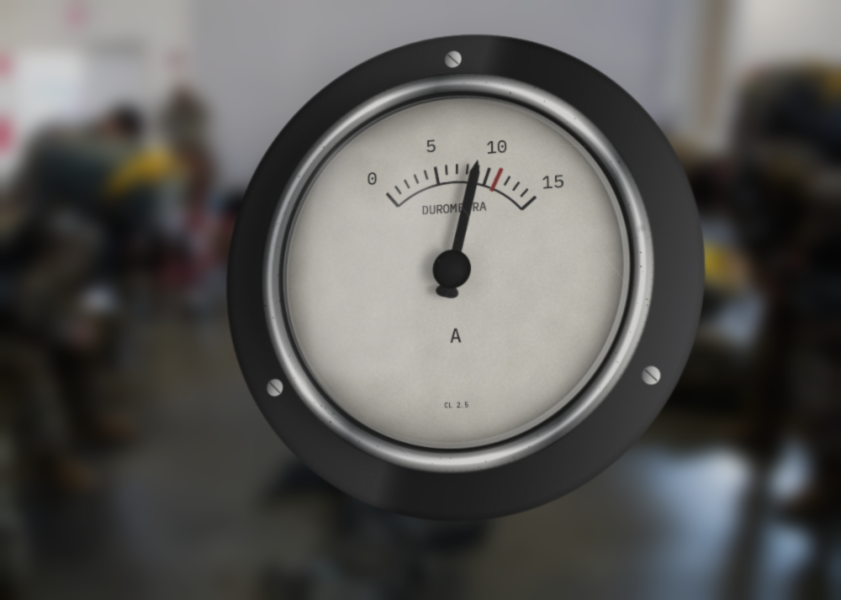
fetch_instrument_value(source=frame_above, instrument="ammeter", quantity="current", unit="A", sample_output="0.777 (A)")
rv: 9 (A)
